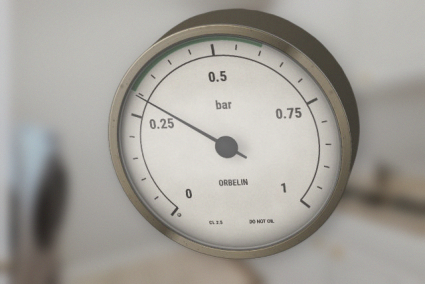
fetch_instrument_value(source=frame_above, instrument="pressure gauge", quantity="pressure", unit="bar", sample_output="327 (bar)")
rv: 0.3 (bar)
